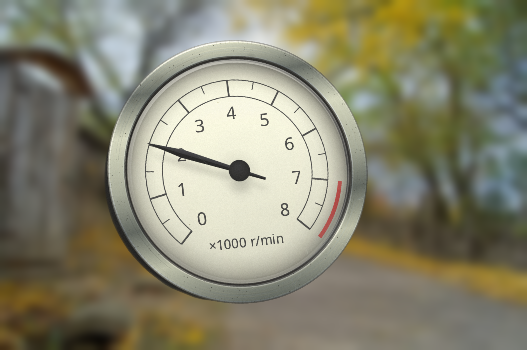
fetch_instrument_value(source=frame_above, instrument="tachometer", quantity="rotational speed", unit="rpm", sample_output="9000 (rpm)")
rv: 2000 (rpm)
